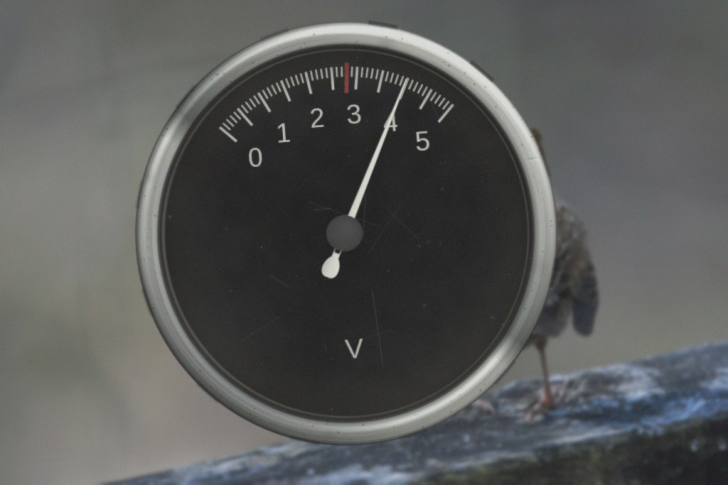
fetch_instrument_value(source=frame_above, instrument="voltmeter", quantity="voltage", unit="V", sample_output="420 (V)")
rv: 4 (V)
